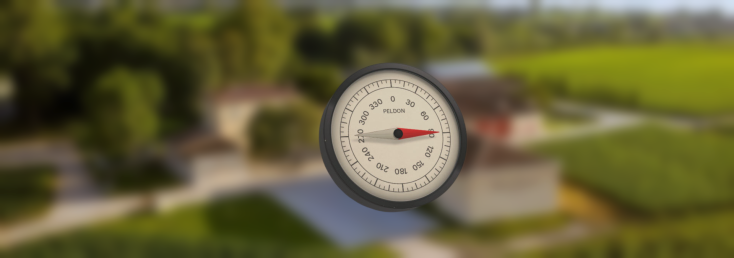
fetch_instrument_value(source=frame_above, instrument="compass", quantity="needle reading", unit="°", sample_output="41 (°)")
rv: 90 (°)
